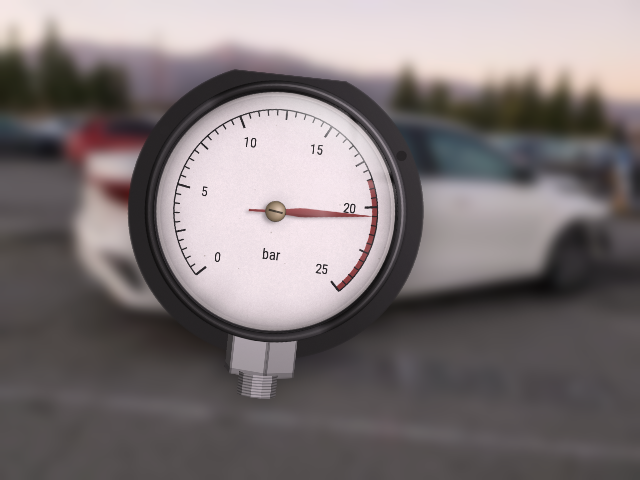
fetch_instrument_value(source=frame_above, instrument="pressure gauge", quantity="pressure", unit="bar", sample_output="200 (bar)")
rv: 20.5 (bar)
